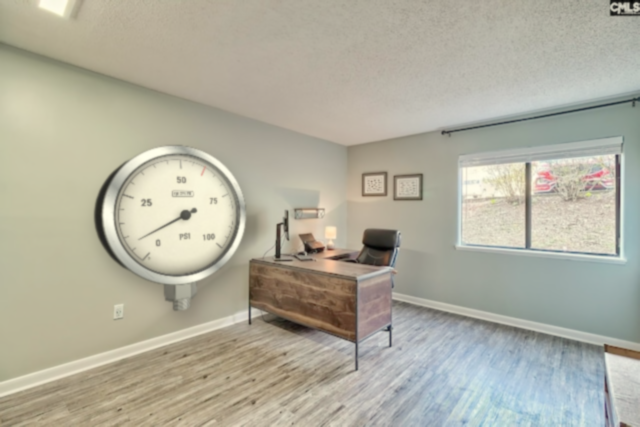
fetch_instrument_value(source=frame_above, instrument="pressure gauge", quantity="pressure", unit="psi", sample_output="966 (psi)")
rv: 7.5 (psi)
